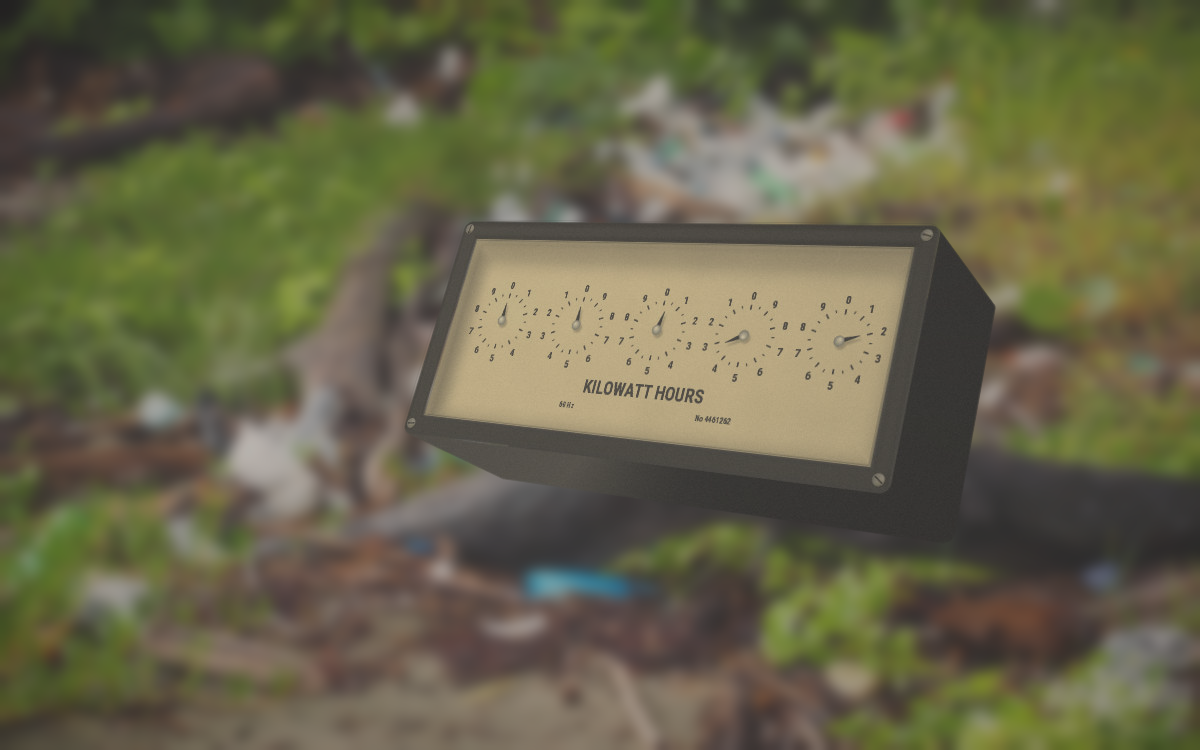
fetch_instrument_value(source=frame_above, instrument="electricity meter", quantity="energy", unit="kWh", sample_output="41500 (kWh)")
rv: 32 (kWh)
